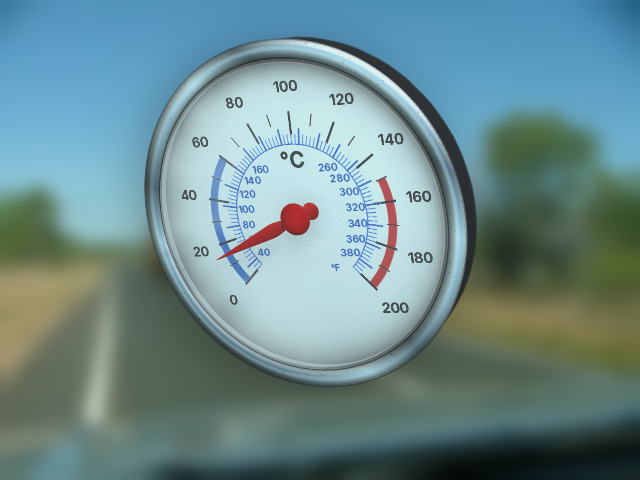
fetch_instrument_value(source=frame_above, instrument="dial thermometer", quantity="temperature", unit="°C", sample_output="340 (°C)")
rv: 15 (°C)
